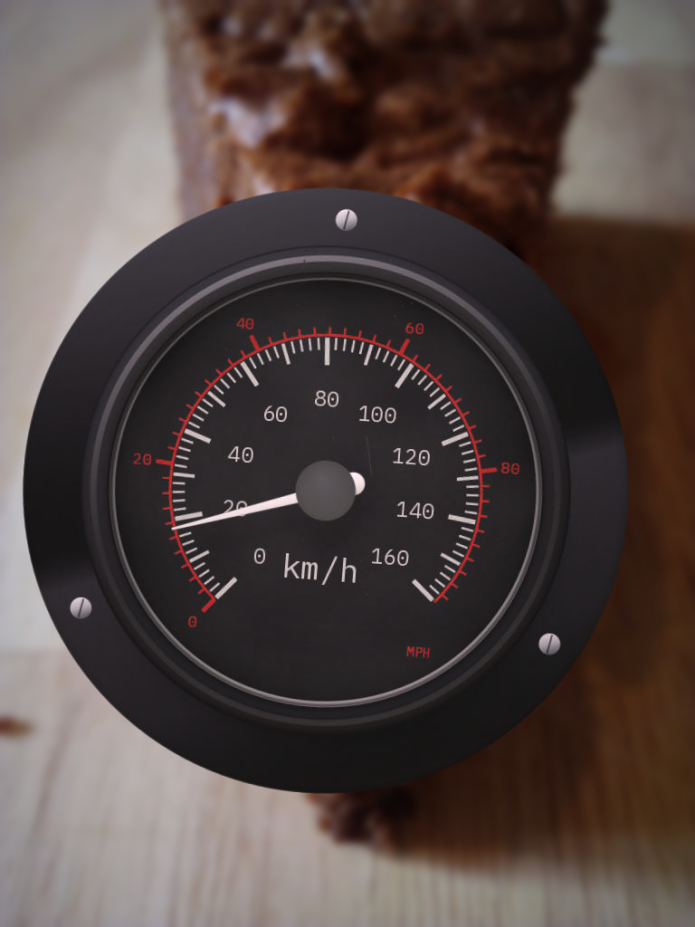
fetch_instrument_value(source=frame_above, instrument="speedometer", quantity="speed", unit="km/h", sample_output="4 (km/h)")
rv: 18 (km/h)
